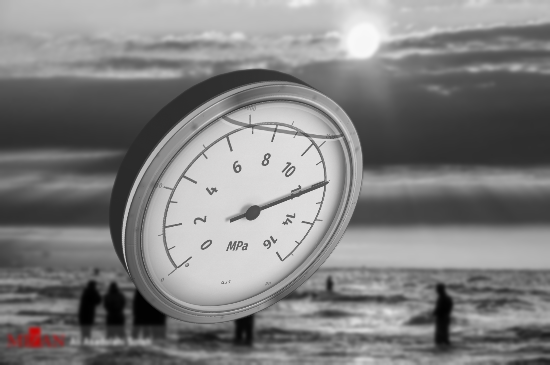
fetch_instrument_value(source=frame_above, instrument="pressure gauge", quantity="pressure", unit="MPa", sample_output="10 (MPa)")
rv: 12 (MPa)
